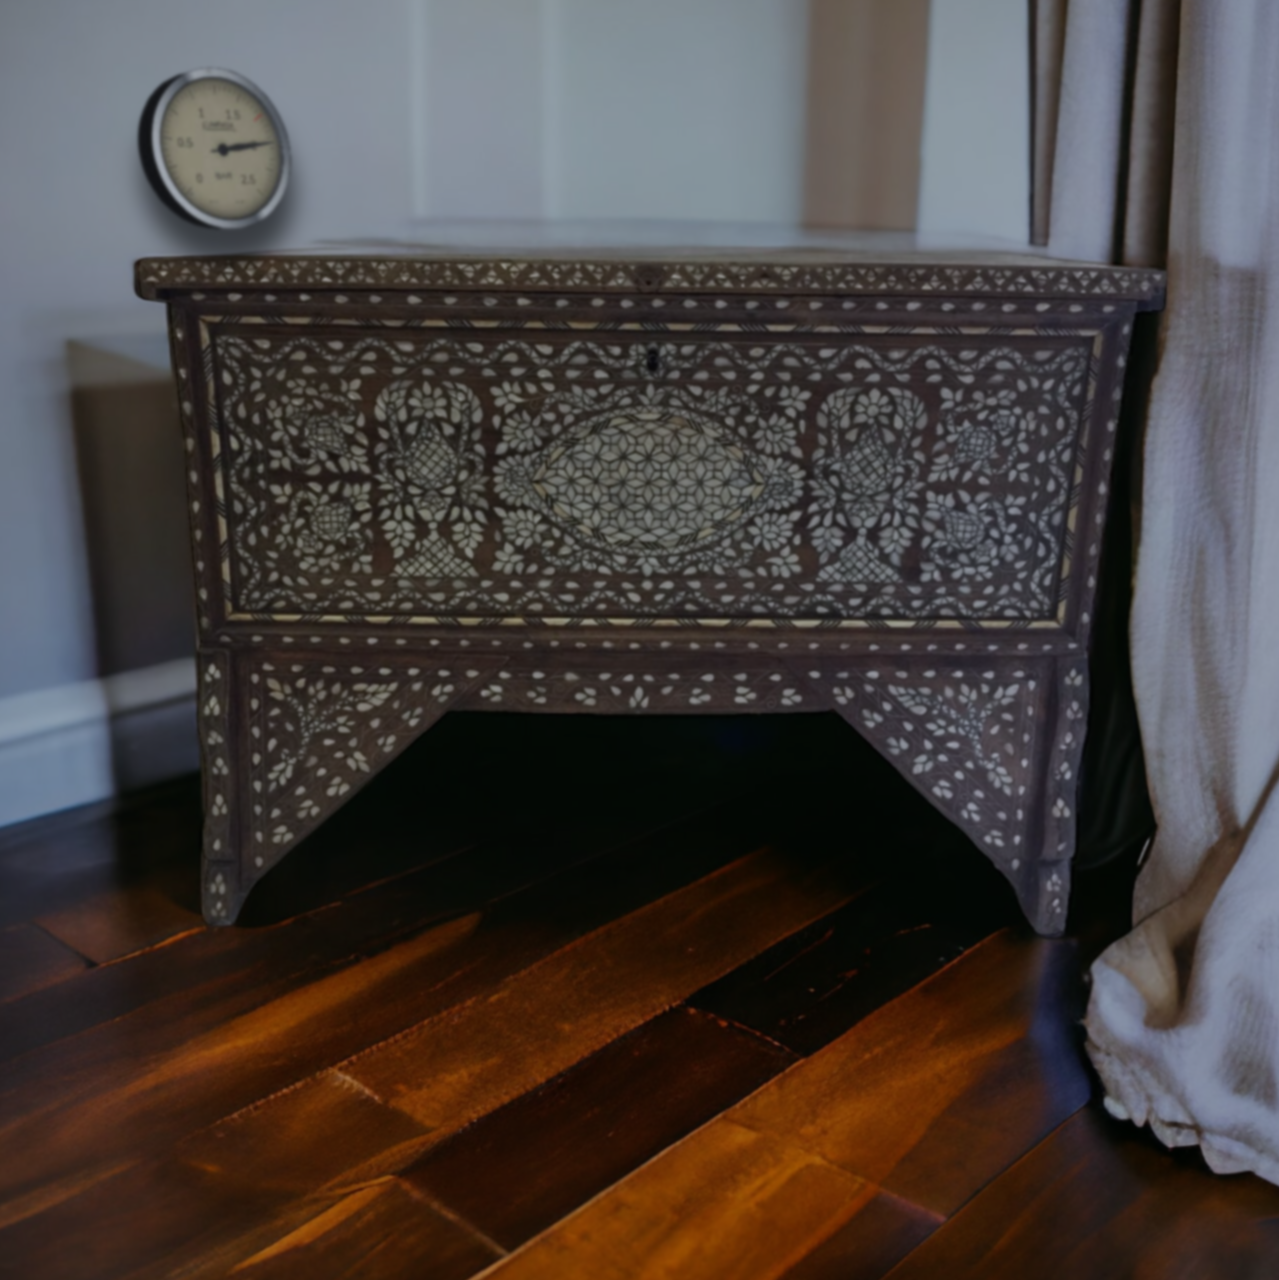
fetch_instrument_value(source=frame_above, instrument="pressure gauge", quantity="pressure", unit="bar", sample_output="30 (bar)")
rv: 2 (bar)
